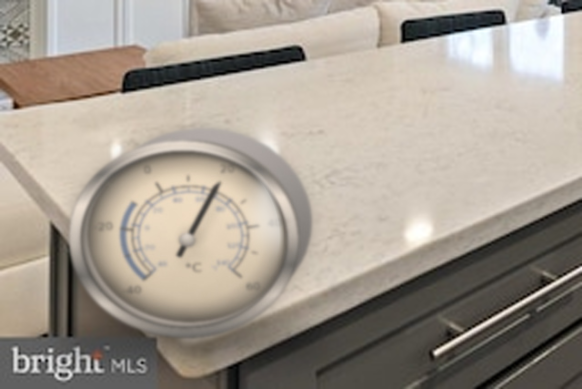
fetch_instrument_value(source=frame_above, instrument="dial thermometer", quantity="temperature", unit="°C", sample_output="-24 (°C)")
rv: 20 (°C)
